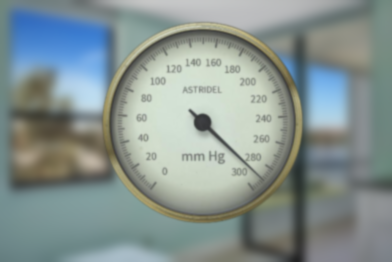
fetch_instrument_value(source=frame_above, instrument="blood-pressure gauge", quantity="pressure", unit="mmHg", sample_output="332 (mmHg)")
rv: 290 (mmHg)
